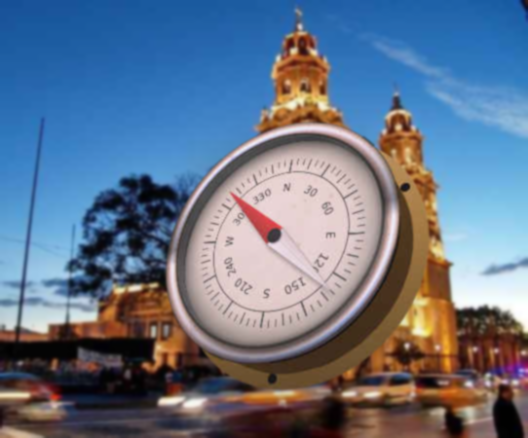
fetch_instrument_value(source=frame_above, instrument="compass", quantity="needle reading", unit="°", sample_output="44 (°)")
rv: 310 (°)
